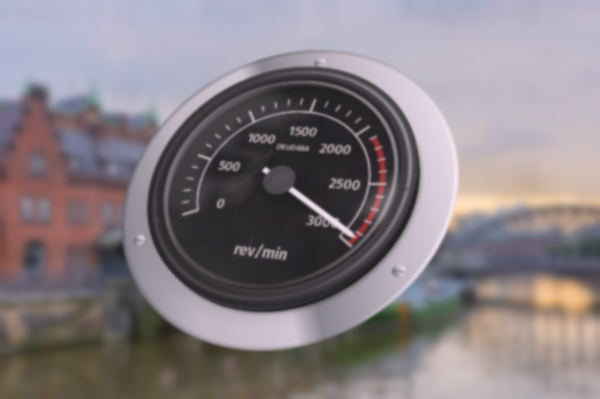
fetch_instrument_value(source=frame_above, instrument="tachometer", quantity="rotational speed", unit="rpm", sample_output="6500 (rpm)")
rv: 2950 (rpm)
